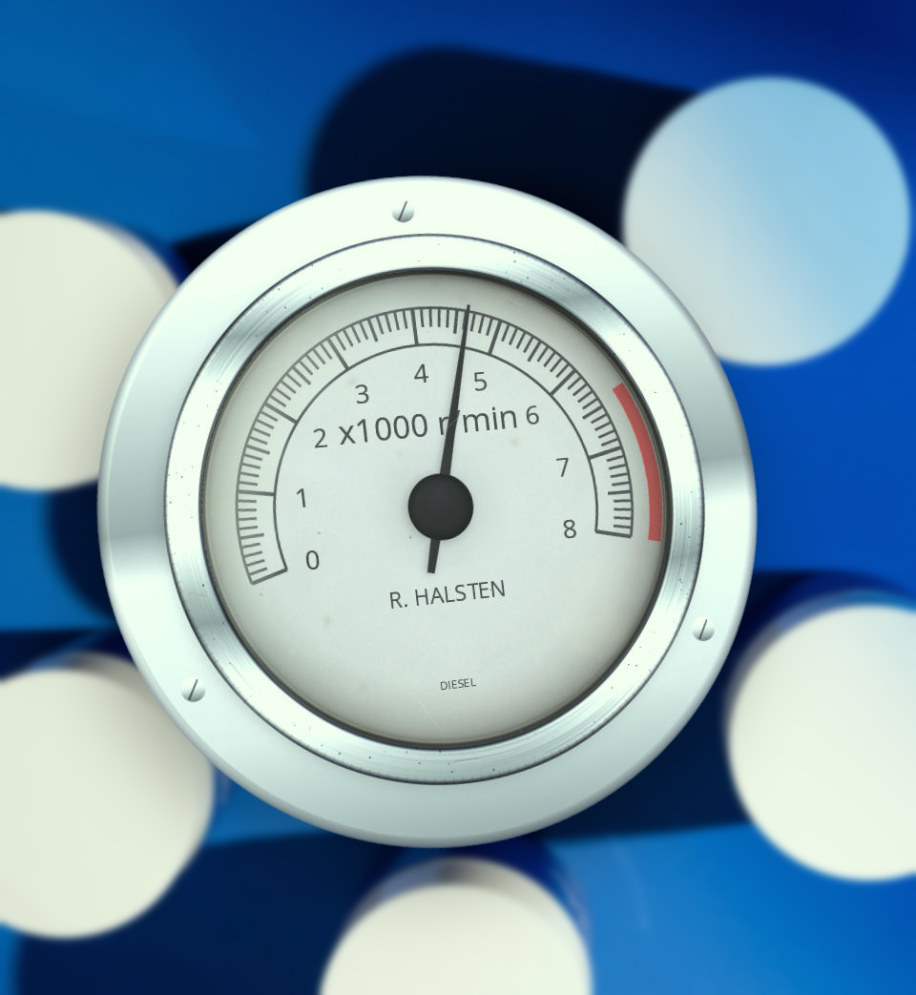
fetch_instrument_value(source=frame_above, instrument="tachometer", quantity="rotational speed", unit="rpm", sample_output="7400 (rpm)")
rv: 4600 (rpm)
